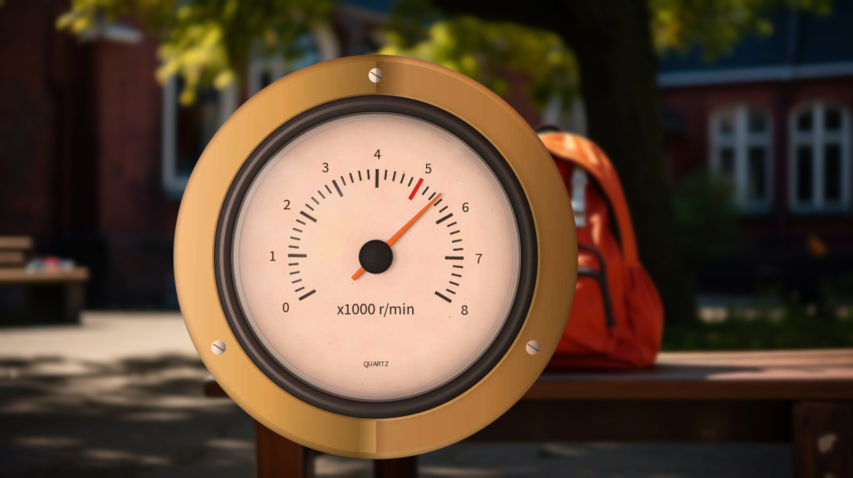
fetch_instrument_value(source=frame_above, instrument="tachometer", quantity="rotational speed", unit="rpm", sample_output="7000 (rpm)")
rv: 5500 (rpm)
